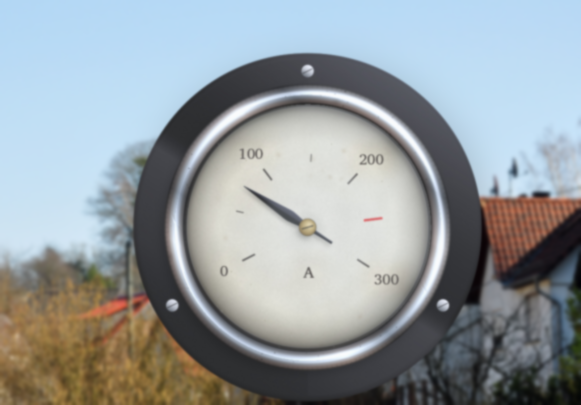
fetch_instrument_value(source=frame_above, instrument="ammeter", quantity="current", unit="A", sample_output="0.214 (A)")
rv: 75 (A)
